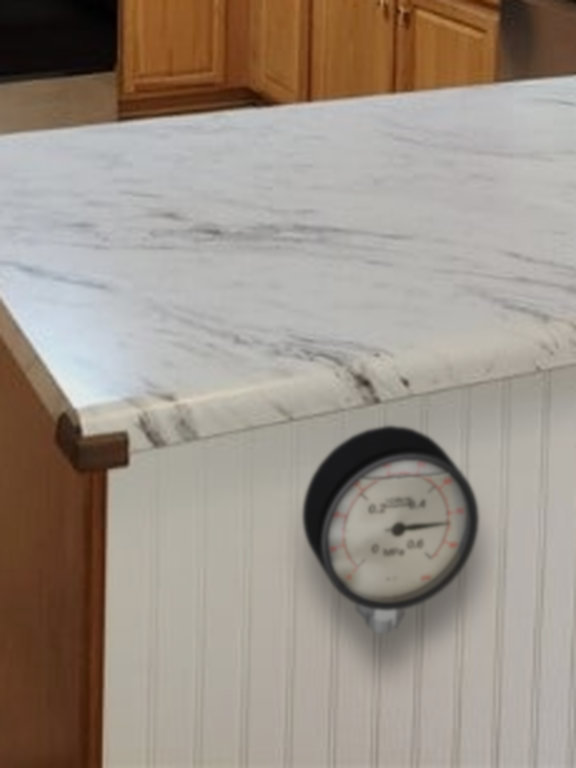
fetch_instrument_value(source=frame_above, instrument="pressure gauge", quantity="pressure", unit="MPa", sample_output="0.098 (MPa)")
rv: 0.5 (MPa)
